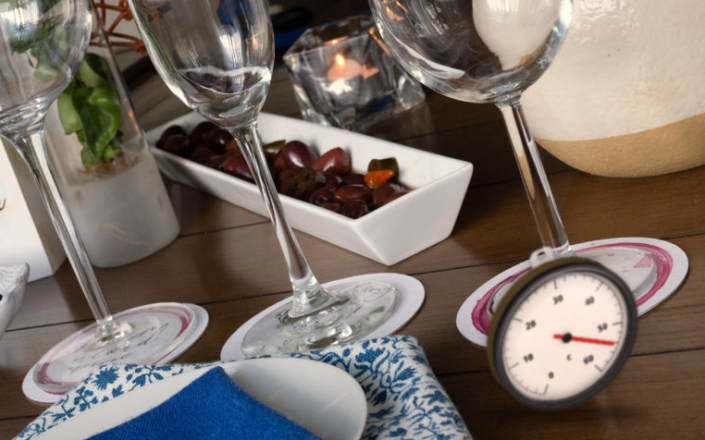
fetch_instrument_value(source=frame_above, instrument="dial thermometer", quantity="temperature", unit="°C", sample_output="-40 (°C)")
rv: 54 (°C)
